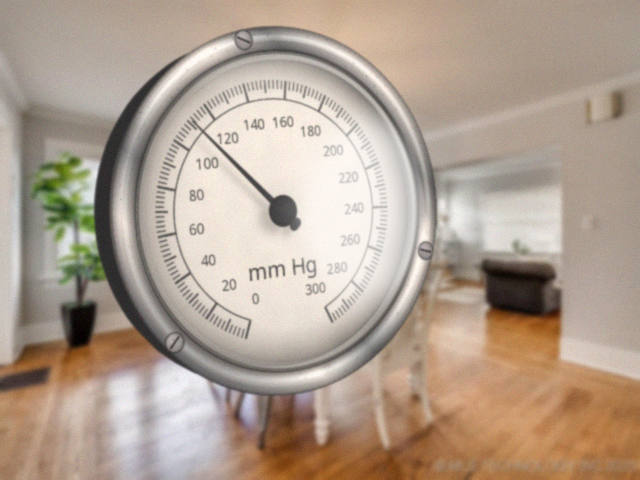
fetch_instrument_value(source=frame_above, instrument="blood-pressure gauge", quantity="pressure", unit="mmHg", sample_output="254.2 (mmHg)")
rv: 110 (mmHg)
